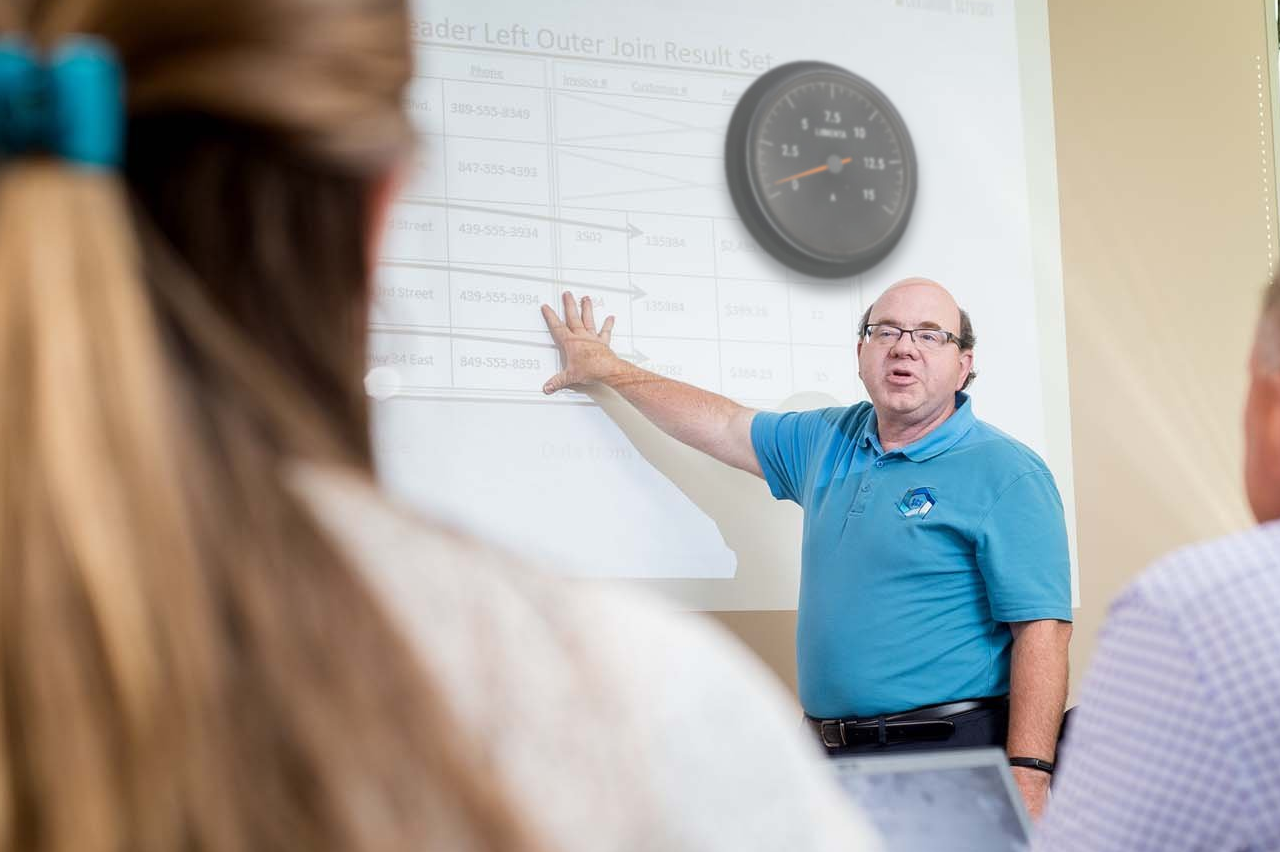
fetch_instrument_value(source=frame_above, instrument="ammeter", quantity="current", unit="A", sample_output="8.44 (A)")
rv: 0.5 (A)
